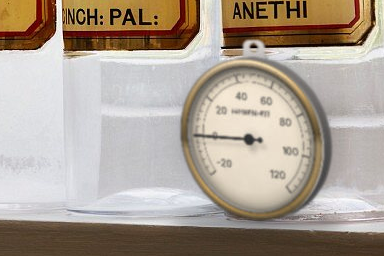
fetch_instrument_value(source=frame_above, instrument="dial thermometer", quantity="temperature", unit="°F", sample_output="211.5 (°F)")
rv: 0 (°F)
